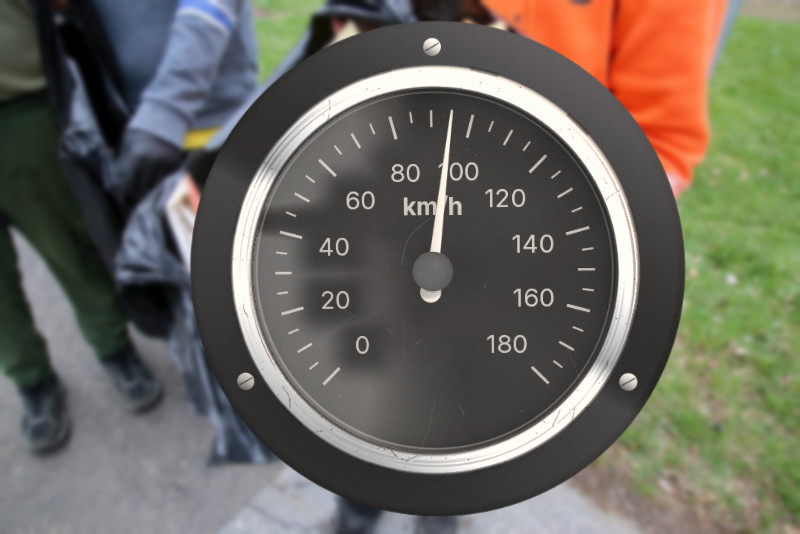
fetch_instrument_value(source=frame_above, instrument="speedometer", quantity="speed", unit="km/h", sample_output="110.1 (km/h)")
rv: 95 (km/h)
